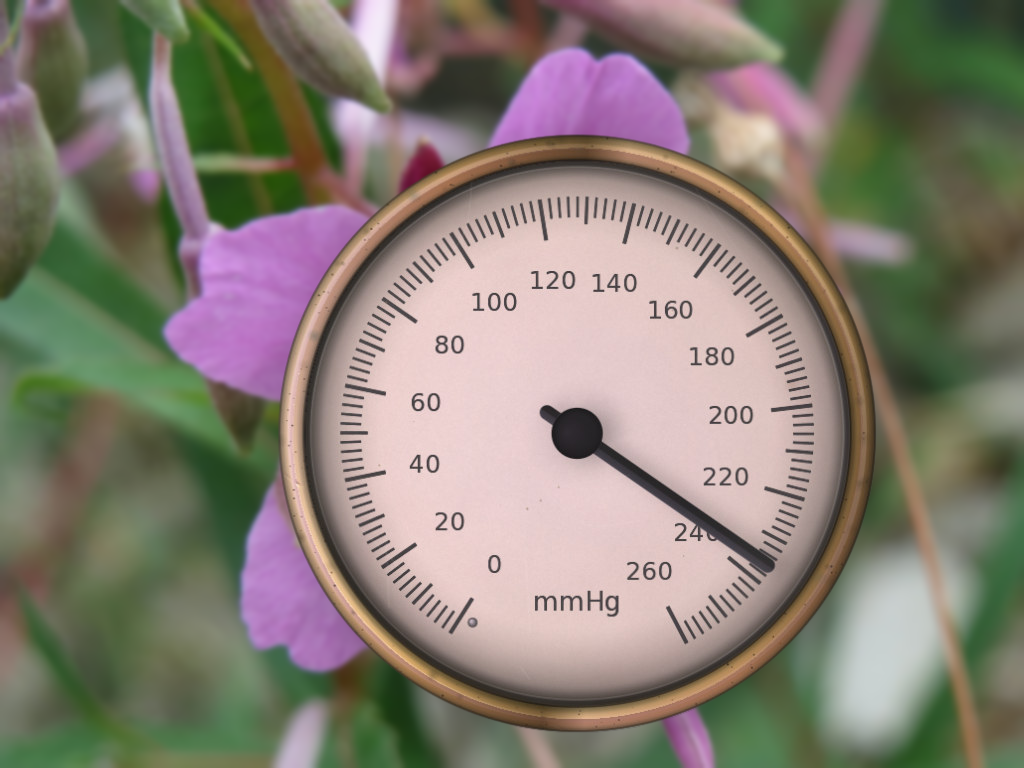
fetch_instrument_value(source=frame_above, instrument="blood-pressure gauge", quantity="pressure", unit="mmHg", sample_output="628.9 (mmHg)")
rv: 236 (mmHg)
